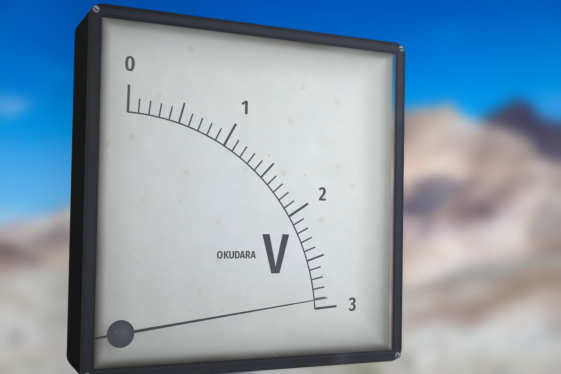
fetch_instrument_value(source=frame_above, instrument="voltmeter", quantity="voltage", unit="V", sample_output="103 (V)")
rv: 2.9 (V)
